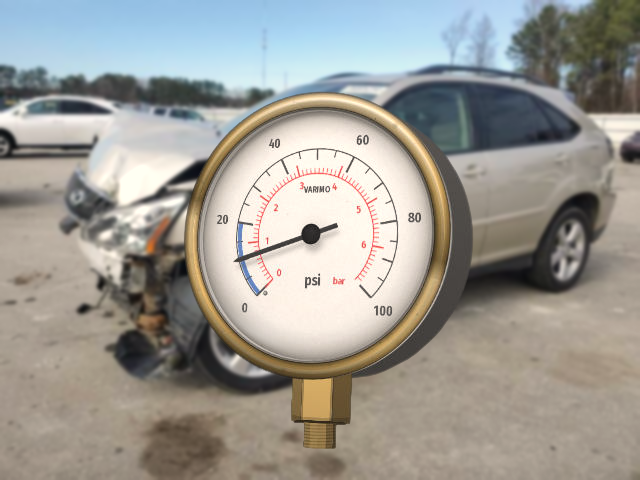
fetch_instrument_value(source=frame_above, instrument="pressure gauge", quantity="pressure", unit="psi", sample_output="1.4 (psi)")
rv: 10 (psi)
